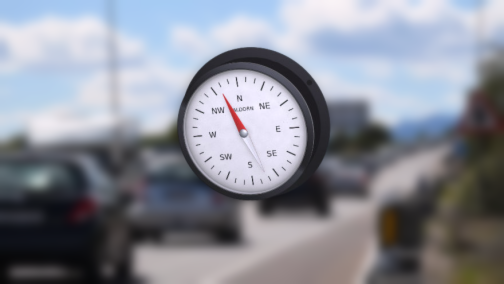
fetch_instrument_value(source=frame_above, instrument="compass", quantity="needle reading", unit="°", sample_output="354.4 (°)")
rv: 340 (°)
